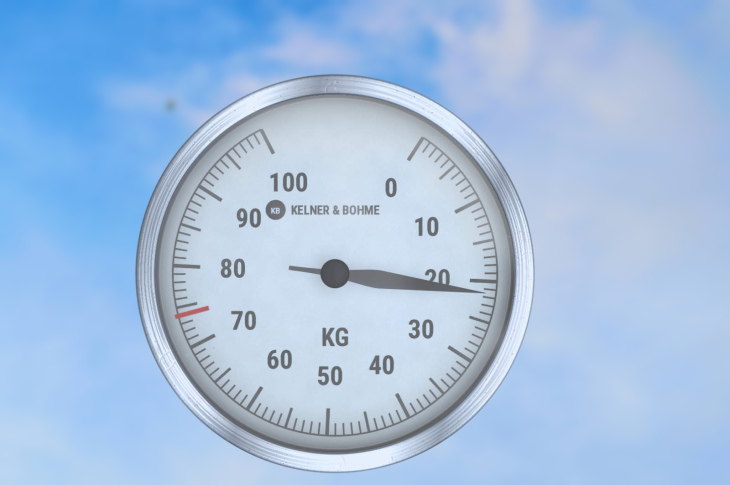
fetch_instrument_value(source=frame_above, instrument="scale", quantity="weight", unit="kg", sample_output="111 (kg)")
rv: 21.5 (kg)
